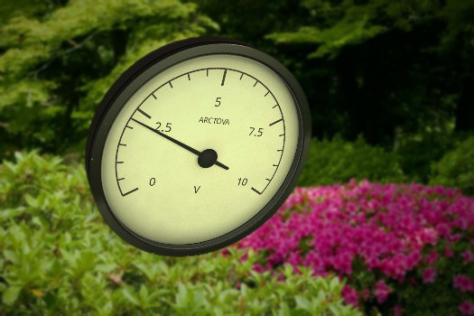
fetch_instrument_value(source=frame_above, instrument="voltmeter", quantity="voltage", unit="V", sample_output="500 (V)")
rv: 2.25 (V)
